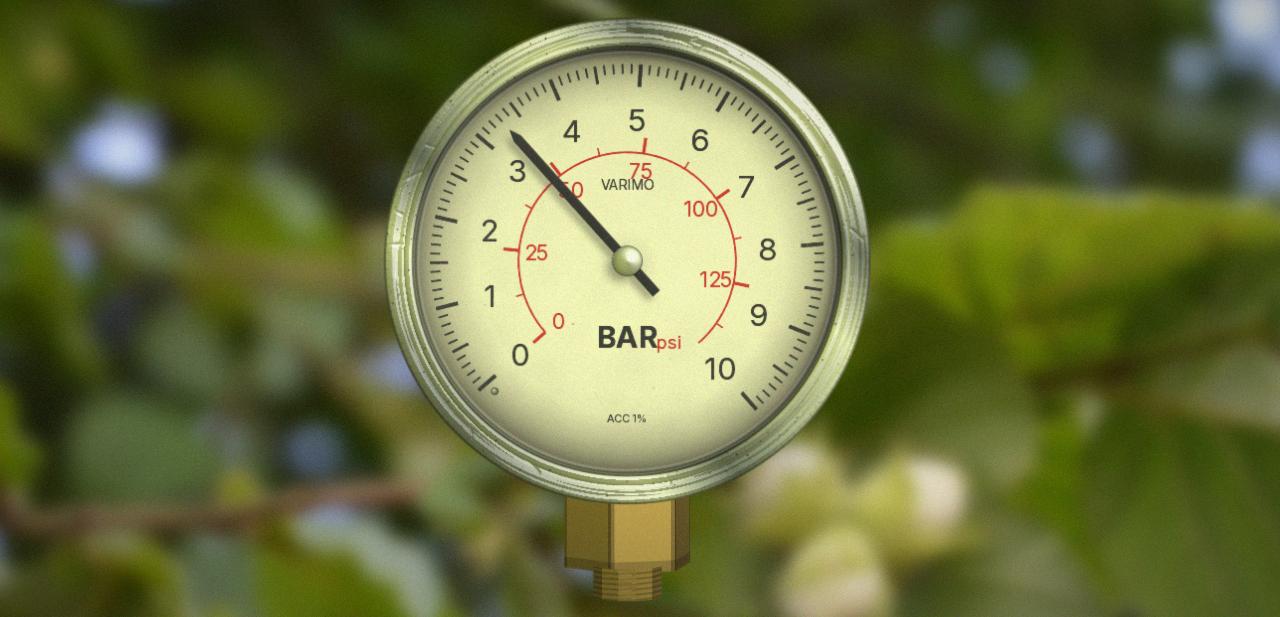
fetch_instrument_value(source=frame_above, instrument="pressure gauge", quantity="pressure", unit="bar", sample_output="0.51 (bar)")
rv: 3.3 (bar)
